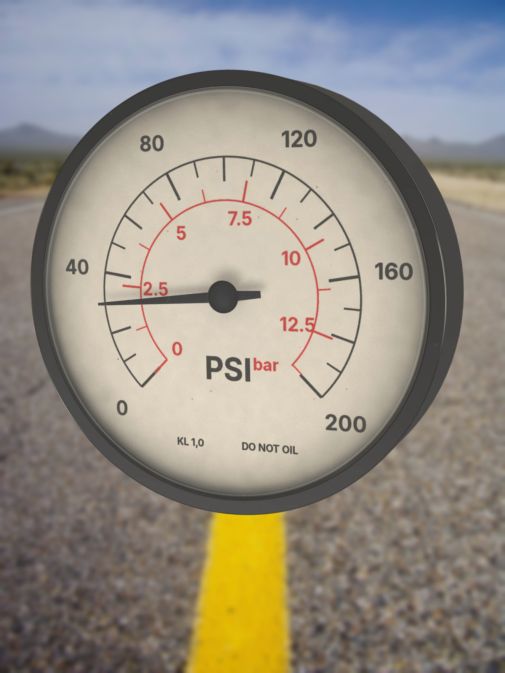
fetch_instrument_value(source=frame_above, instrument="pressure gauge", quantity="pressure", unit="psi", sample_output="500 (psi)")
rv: 30 (psi)
